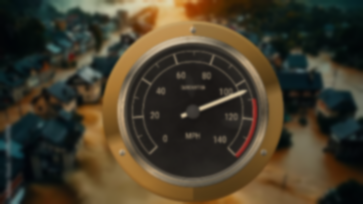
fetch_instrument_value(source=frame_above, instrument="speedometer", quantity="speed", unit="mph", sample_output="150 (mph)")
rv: 105 (mph)
